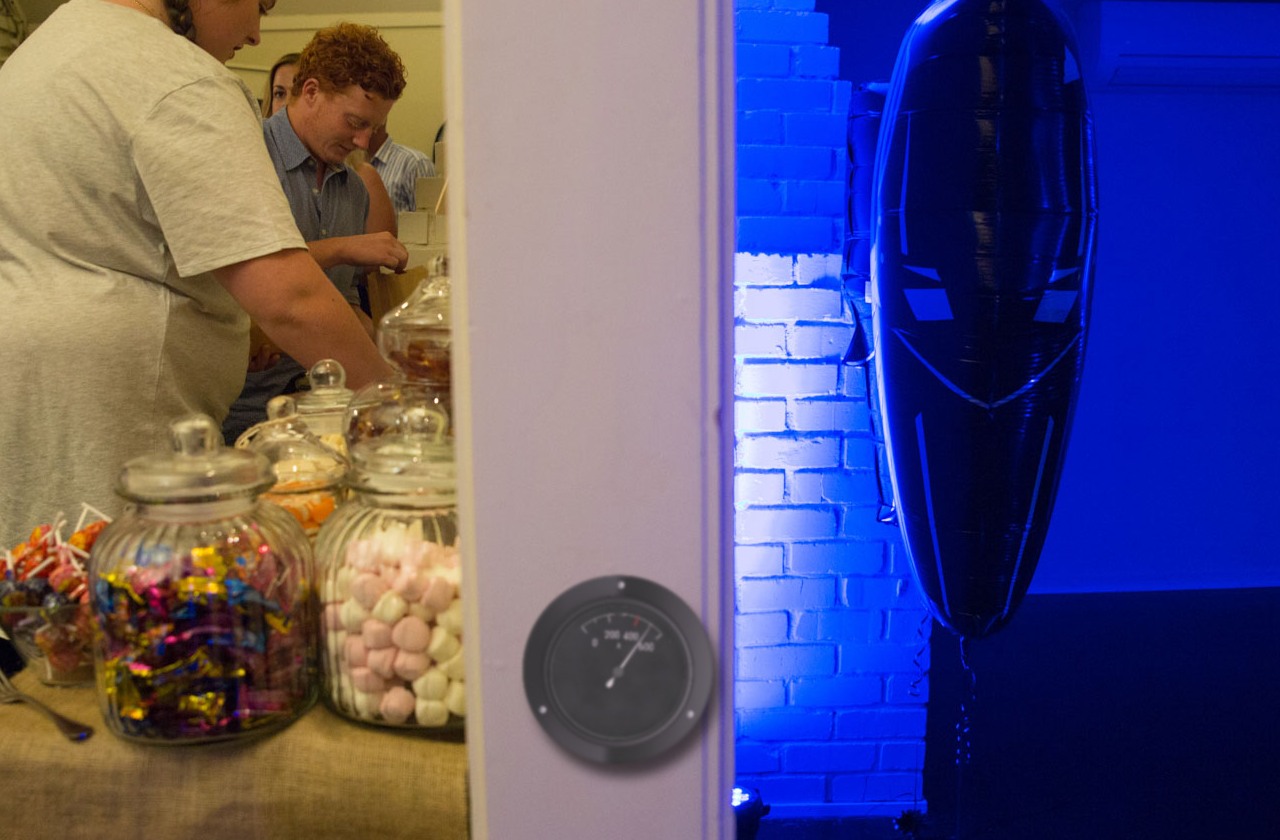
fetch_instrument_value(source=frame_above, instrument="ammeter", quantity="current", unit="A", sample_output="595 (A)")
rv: 500 (A)
